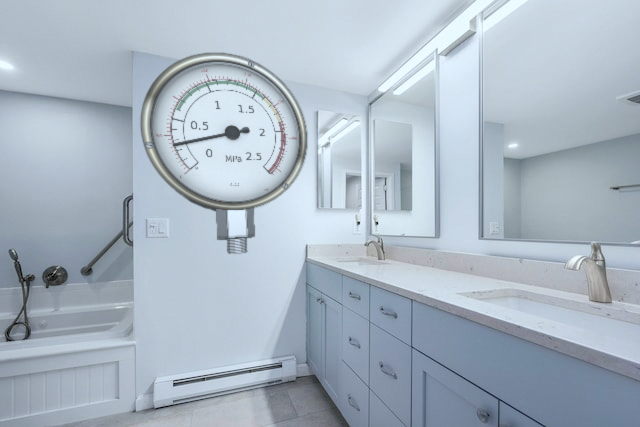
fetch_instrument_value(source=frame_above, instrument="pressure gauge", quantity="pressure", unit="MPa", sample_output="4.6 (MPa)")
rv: 0.25 (MPa)
